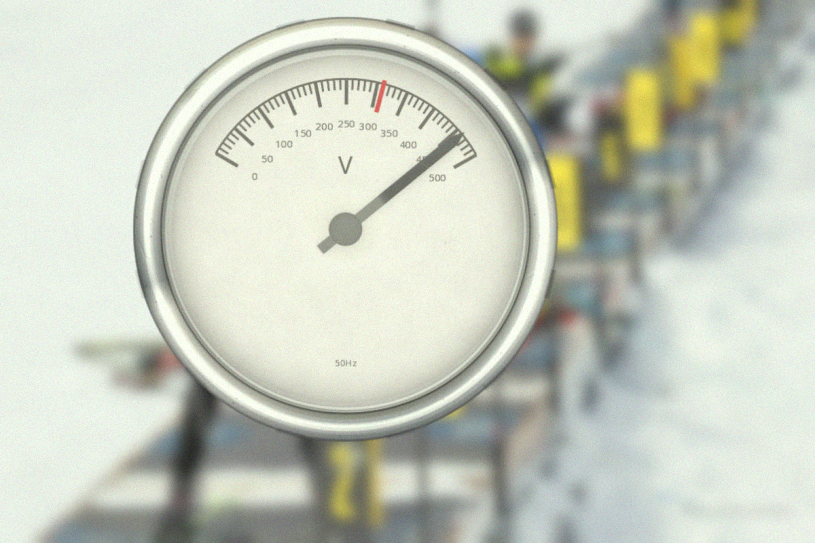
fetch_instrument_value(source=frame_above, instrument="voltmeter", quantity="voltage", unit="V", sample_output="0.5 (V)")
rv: 460 (V)
